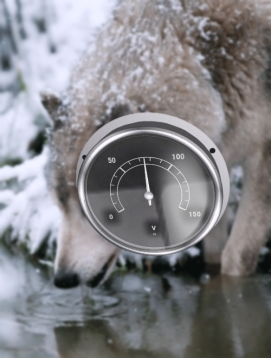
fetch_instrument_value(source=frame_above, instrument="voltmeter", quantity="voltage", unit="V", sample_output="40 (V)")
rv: 75 (V)
